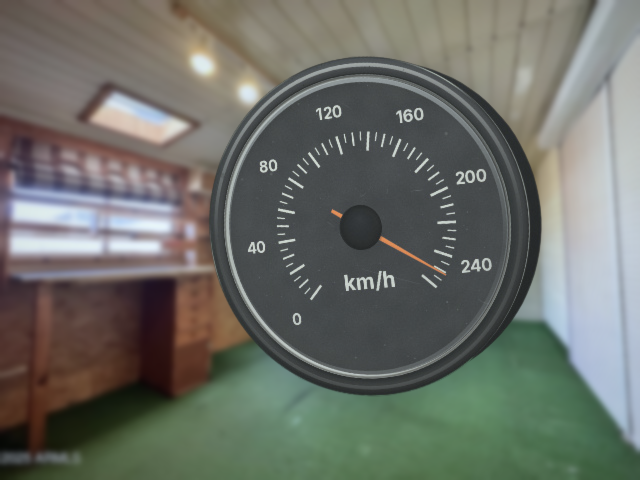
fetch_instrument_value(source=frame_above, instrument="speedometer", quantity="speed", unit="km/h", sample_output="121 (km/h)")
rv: 250 (km/h)
